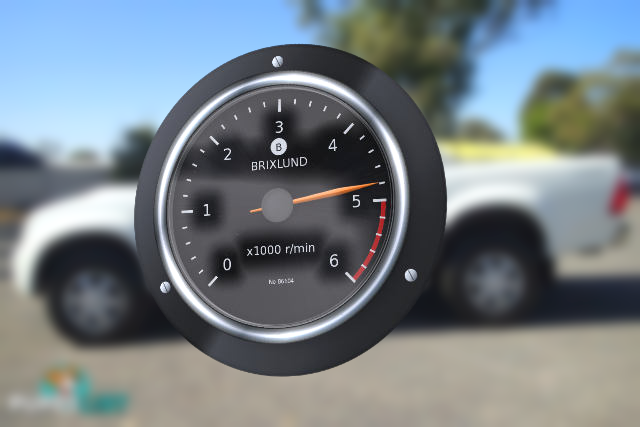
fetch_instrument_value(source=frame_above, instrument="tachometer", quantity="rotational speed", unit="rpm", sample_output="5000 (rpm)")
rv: 4800 (rpm)
